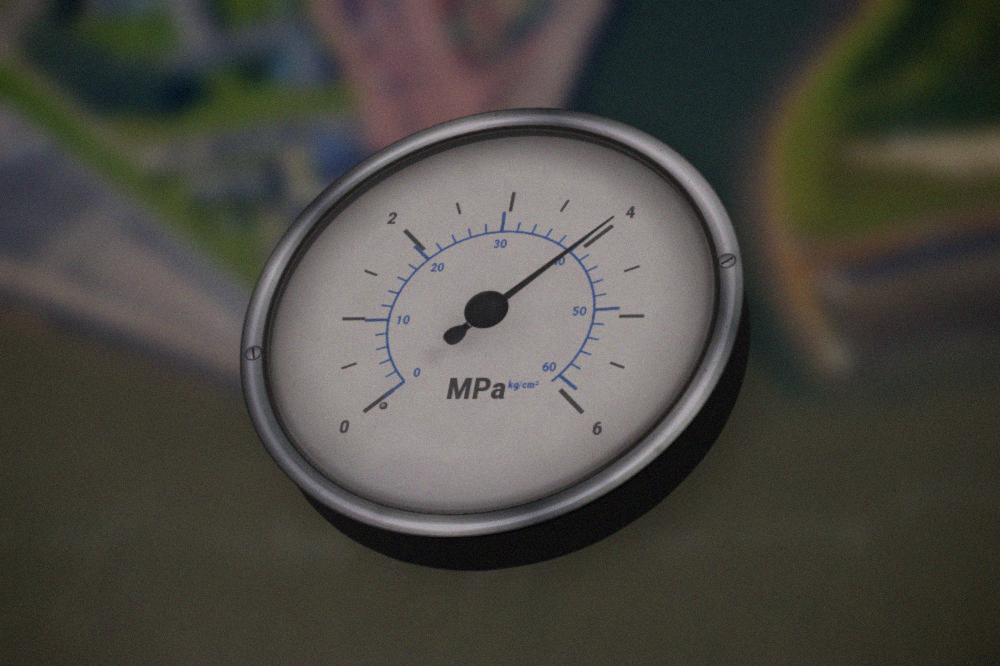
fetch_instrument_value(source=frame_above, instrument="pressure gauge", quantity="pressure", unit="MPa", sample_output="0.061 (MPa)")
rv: 4 (MPa)
